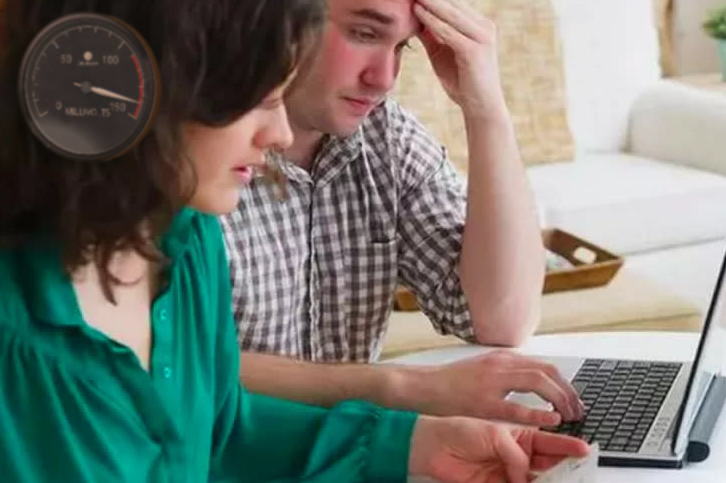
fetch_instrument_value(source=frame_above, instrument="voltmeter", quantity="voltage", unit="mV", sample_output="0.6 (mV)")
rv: 140 (mV)
